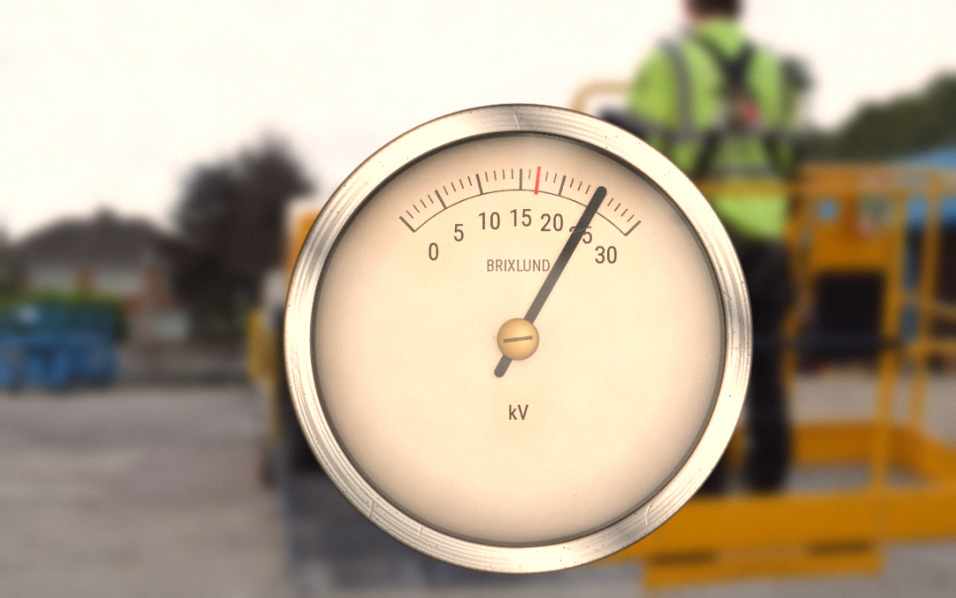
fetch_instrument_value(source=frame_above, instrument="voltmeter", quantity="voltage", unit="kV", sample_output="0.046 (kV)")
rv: 24.5 (kV)
